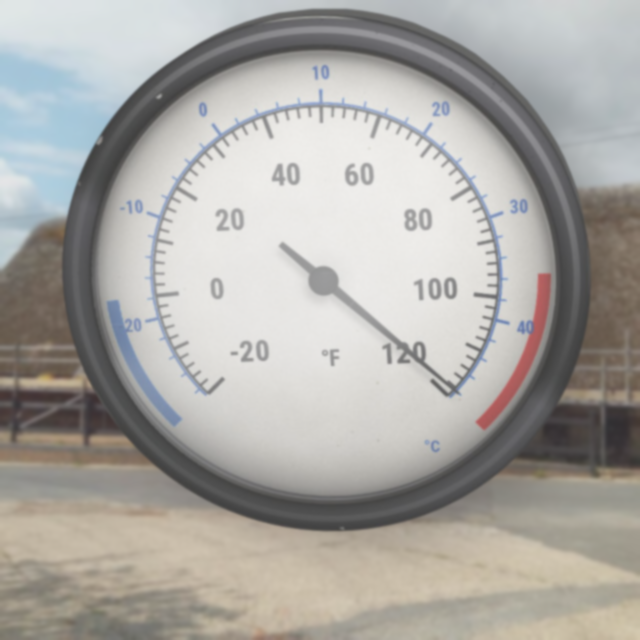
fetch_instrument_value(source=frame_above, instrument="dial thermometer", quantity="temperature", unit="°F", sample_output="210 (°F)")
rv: 118 (°F)
